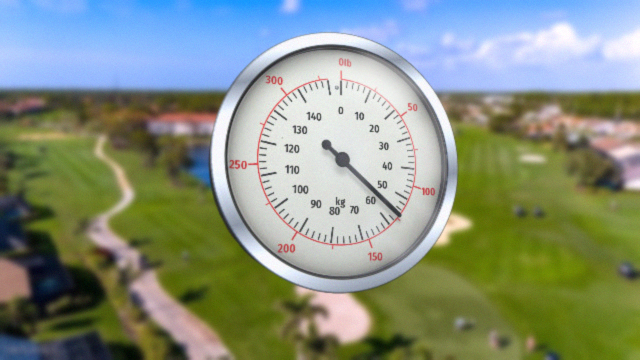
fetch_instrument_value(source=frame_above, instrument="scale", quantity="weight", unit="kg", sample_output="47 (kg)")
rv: 56 (kg)
